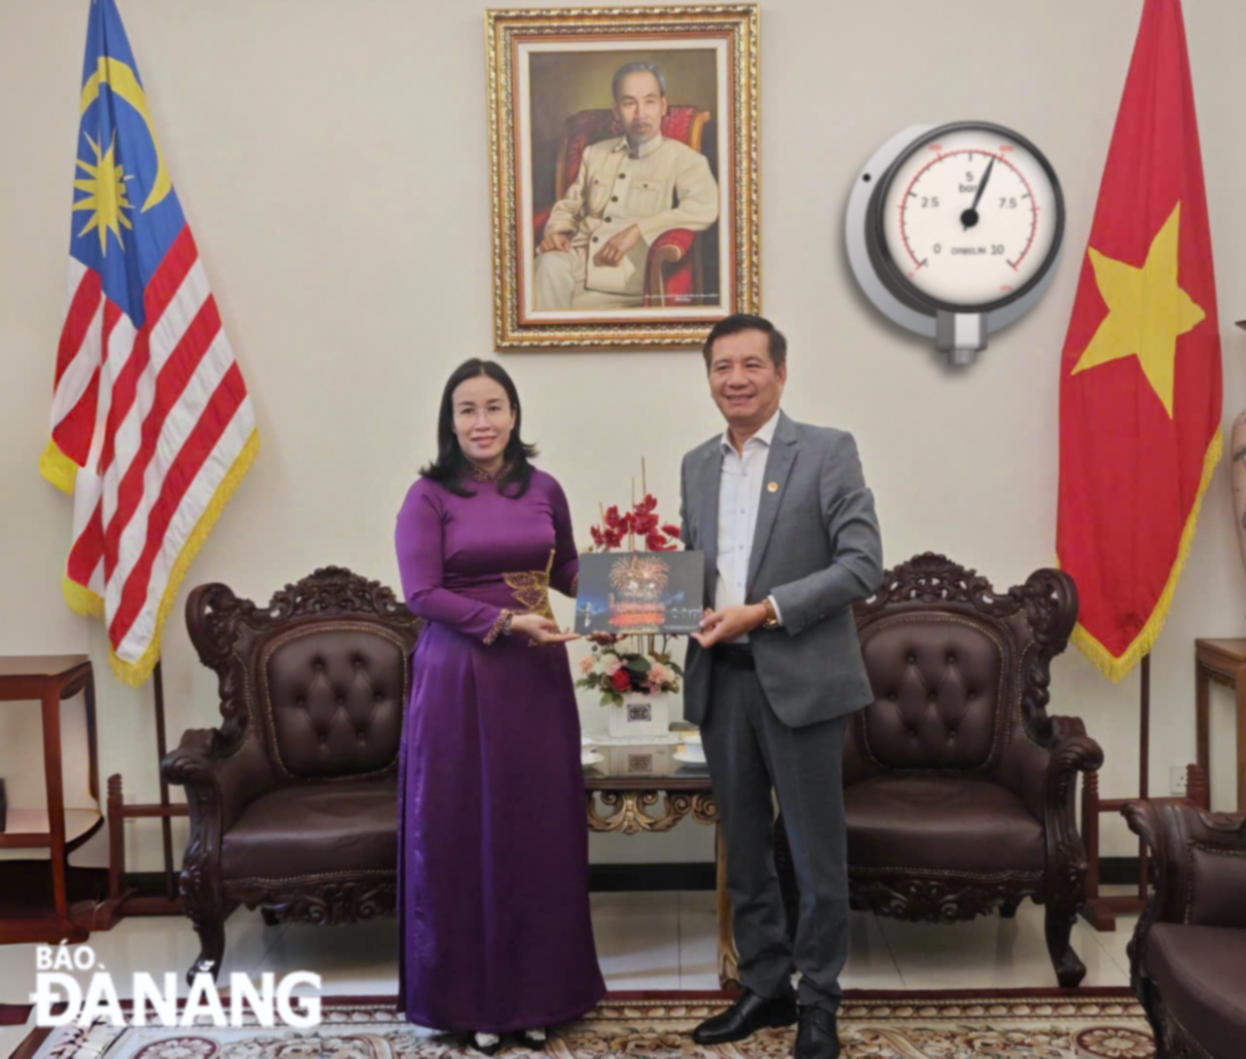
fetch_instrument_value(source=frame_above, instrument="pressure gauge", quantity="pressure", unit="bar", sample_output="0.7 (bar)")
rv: 5.75 (bar)
